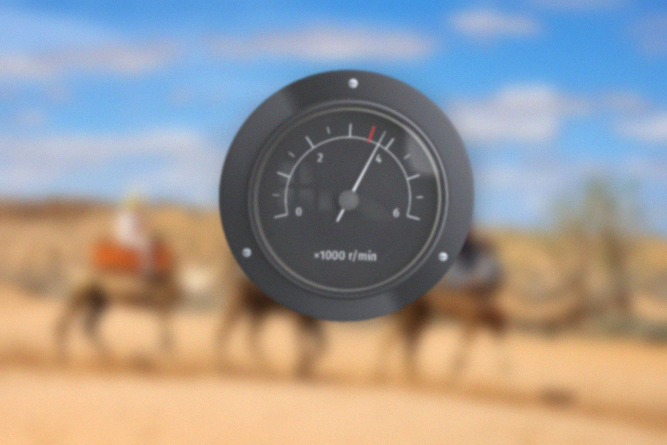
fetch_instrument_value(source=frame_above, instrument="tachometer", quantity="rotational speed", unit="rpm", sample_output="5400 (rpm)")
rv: 3750 (rpm)
